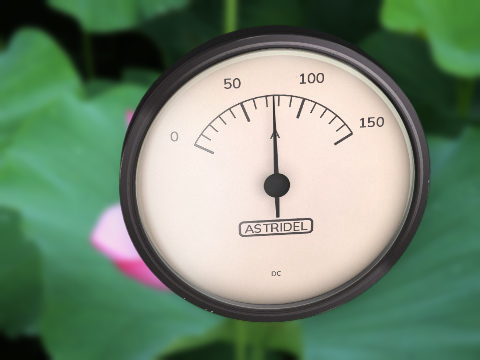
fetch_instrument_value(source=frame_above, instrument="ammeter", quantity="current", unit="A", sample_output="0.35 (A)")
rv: 75 (A)
